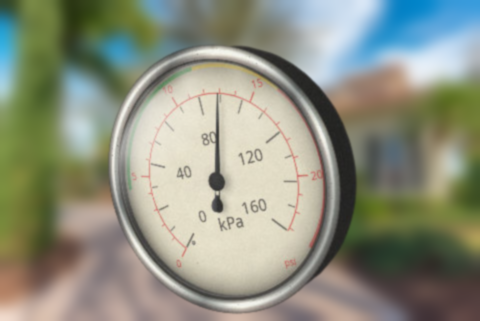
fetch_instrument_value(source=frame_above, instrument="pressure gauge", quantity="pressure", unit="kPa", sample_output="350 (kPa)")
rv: 90 (kPa)
